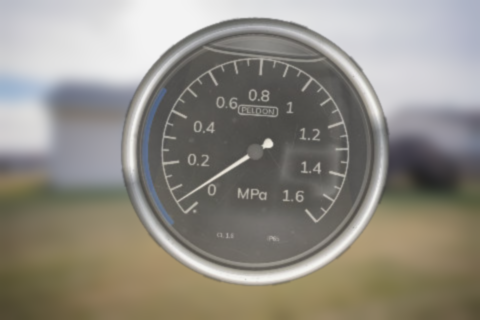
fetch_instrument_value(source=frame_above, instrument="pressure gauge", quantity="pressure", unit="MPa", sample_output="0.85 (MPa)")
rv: 0.05 (MPa)
